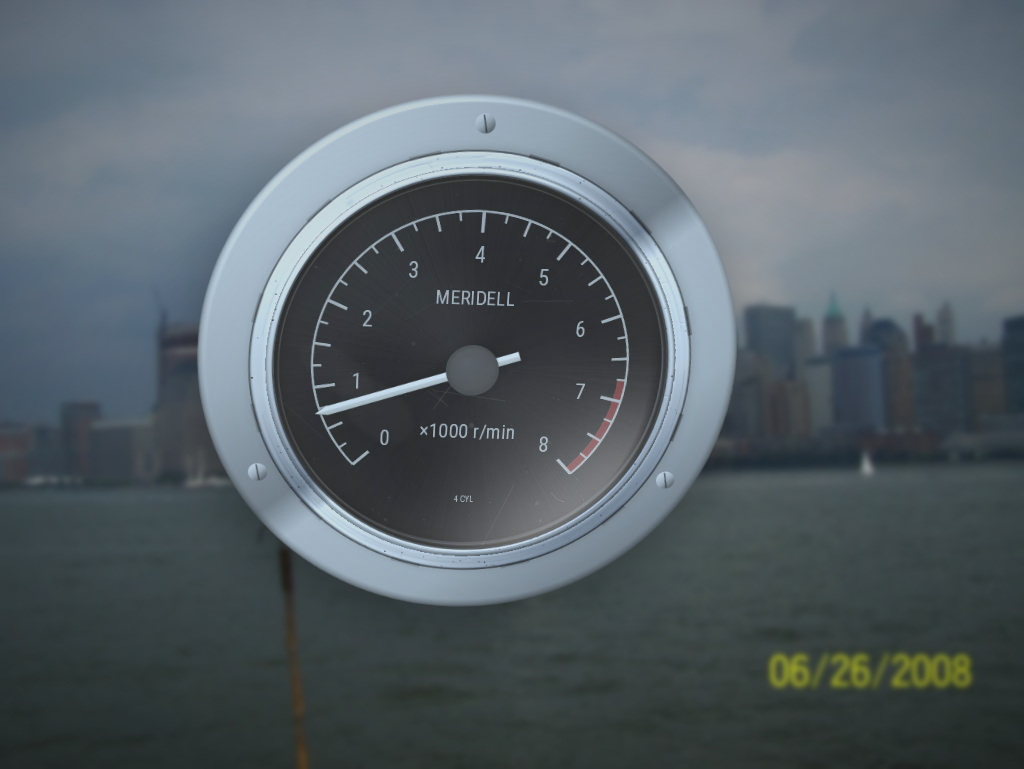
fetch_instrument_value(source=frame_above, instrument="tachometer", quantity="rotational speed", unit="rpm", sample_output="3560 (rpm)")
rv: 750 (rpm)
